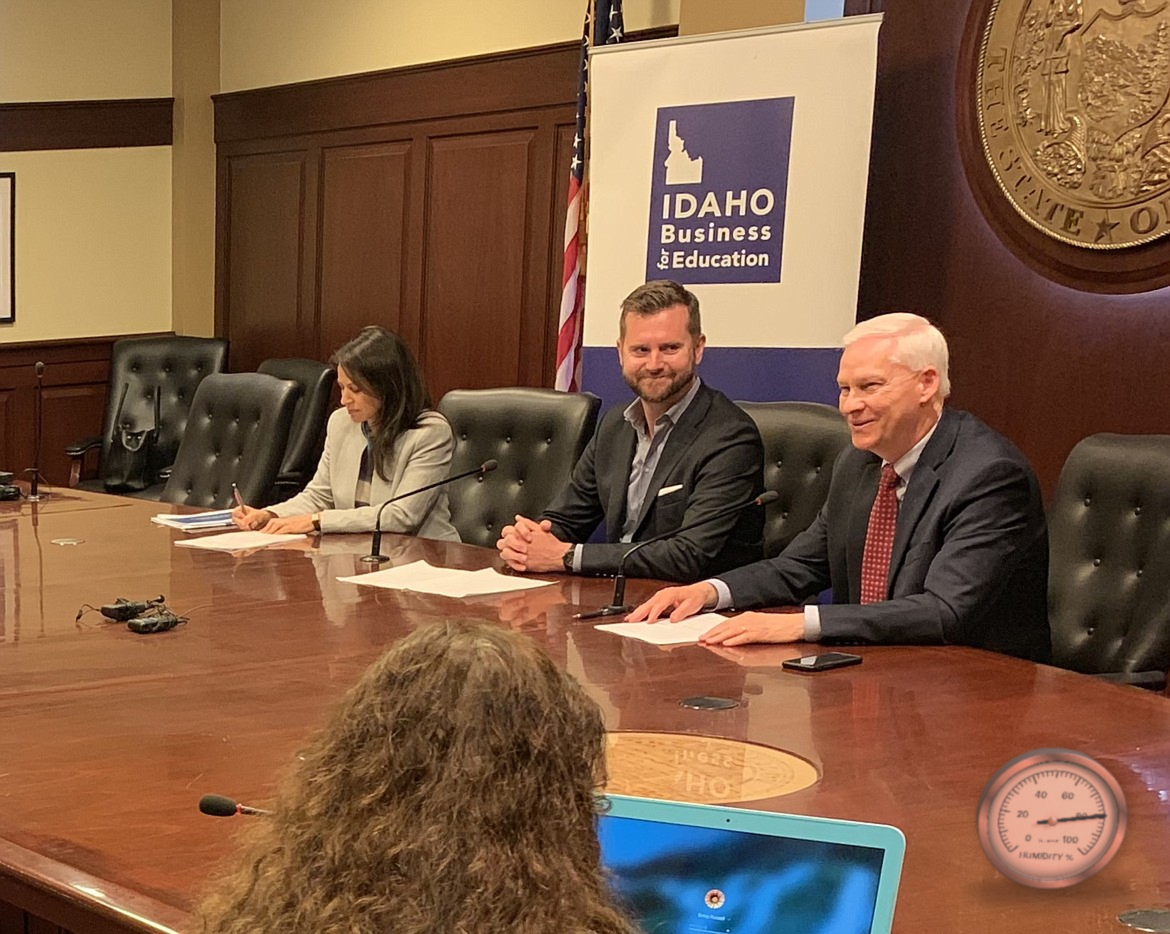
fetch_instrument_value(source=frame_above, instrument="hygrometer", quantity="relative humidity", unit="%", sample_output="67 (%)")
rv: 80 (%)
